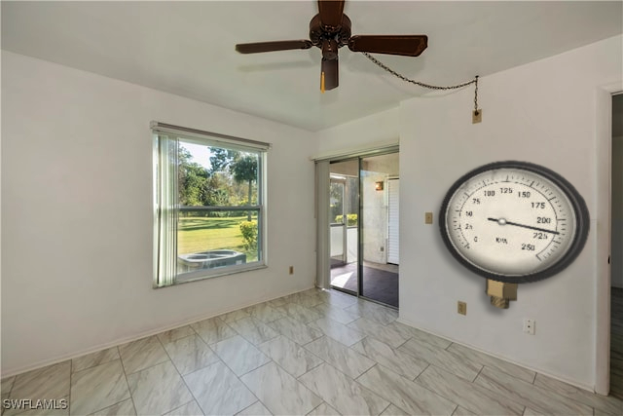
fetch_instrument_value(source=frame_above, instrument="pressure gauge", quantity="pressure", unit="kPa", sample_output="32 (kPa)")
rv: 215 (kPa)
